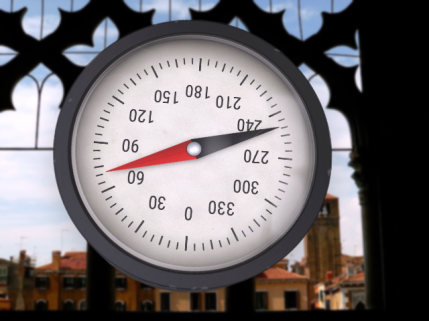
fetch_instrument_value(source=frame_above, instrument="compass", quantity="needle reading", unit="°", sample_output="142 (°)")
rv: 70 (°)
